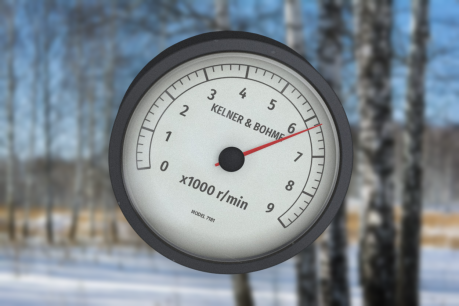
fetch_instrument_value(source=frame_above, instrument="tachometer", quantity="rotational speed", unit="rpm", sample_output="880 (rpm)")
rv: 6200 (rpm)
